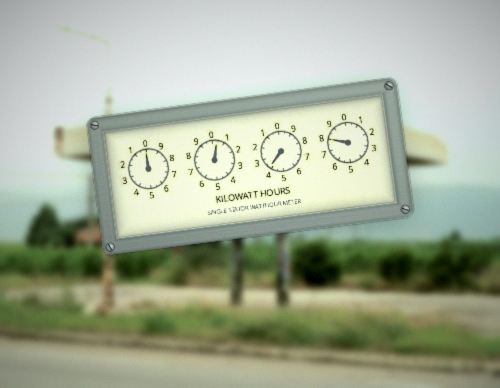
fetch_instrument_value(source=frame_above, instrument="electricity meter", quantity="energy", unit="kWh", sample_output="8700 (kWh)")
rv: 38 (kWh)
